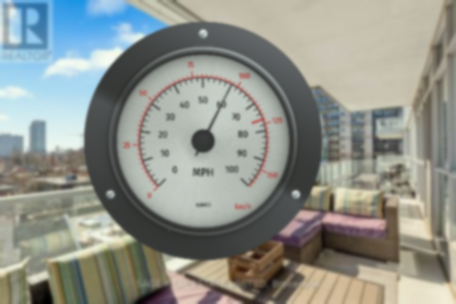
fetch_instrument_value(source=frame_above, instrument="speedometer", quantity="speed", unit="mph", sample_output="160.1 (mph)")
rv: 60 (mph)
